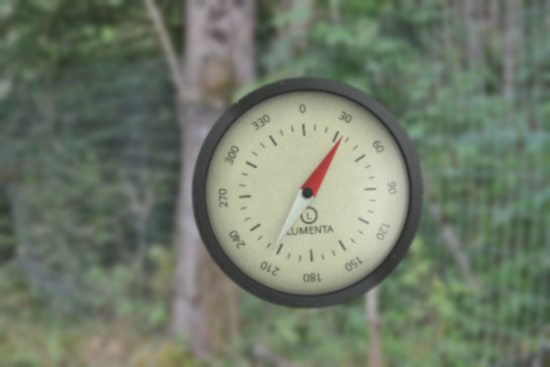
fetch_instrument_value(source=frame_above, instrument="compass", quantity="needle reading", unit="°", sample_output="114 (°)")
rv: 35 (°)
